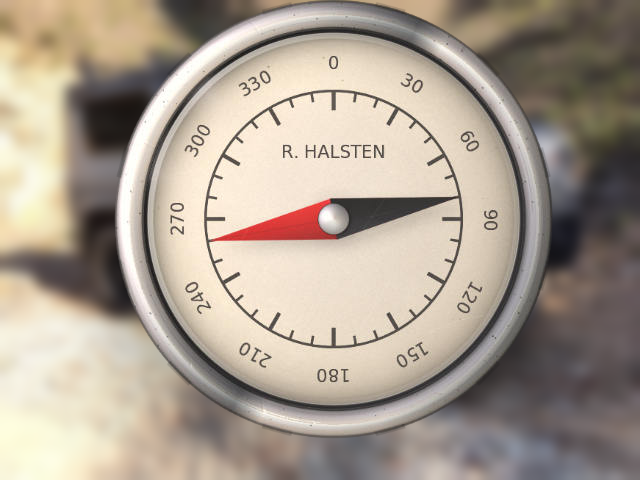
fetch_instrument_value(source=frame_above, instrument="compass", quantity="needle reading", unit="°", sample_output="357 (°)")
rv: 260 (°)
